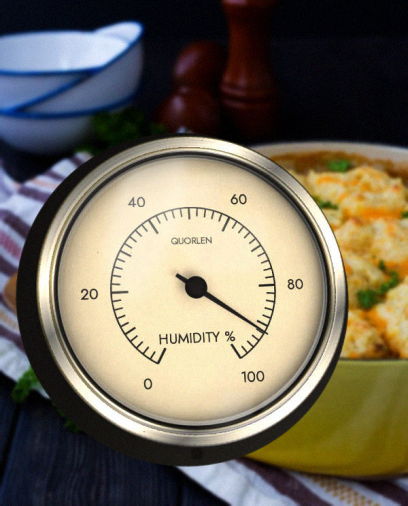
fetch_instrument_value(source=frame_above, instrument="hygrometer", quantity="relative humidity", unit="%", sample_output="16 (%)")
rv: 92 (%)
